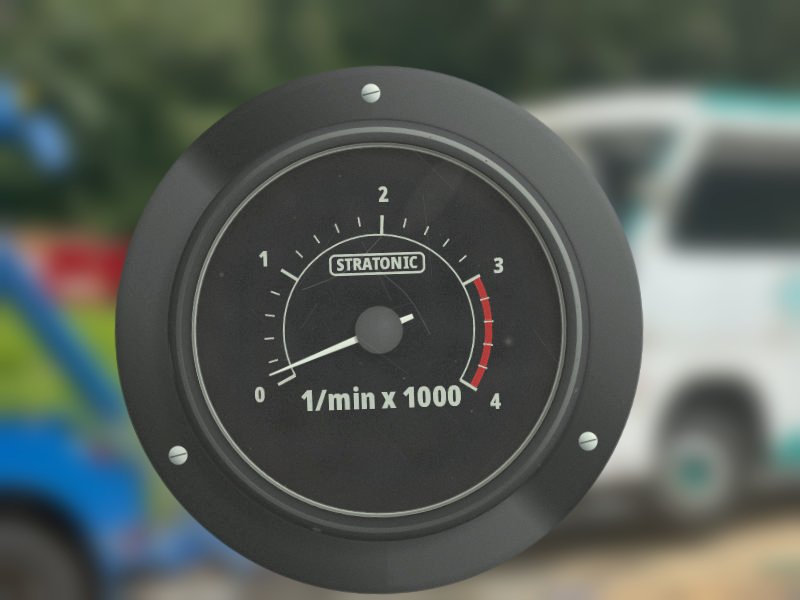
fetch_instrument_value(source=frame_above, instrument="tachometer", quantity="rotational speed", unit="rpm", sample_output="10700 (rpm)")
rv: 100 (rpm)
